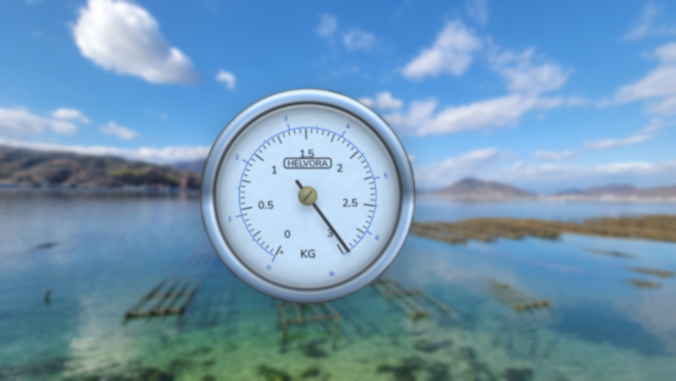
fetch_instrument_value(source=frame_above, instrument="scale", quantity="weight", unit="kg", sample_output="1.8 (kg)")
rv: 2.95 (kg)
